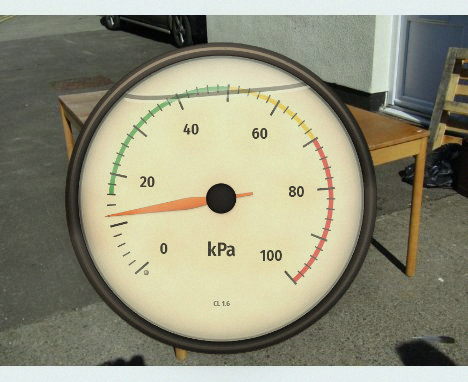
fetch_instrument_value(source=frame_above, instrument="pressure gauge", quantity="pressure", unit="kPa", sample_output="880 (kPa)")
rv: 12 (kPa)
